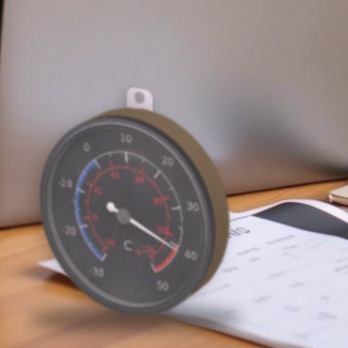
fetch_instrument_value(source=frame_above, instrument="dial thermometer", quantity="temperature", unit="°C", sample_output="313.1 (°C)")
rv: 40 (°C)
